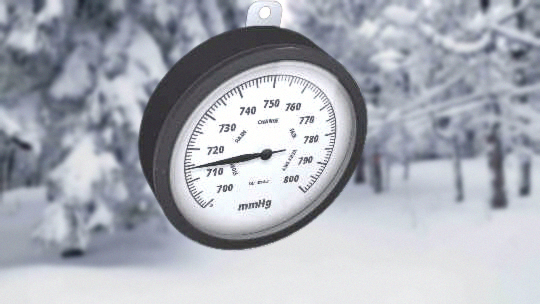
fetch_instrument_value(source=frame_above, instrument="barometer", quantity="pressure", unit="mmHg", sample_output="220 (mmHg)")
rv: 715 (mmHg)
